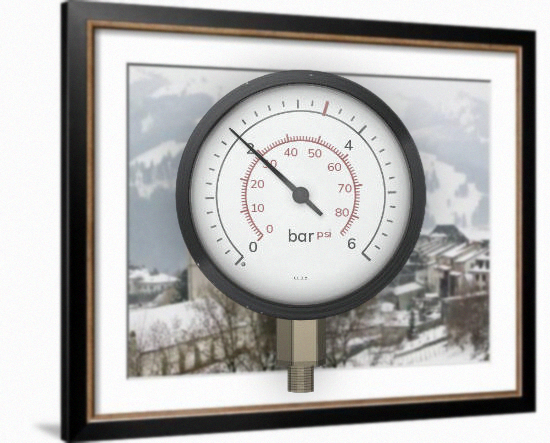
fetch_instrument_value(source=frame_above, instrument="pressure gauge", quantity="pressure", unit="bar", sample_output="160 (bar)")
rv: 2 (bar)
